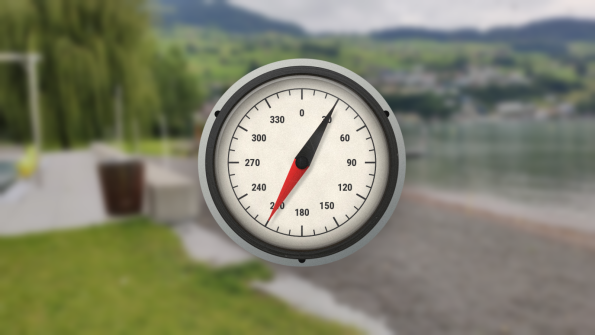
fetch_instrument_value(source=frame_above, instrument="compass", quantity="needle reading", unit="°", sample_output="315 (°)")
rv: 210 (°)
